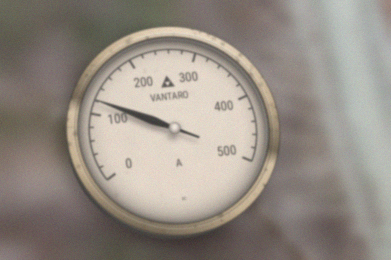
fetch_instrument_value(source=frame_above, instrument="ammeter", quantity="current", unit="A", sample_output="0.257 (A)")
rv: 120 (A)
